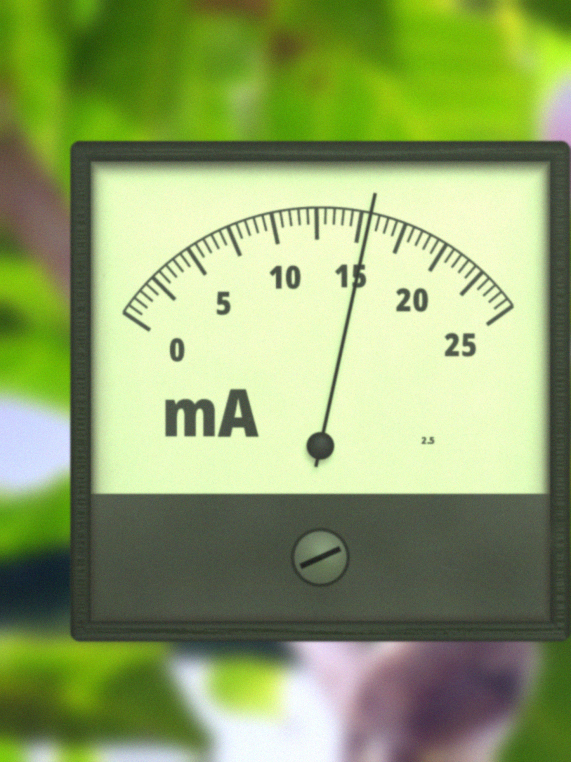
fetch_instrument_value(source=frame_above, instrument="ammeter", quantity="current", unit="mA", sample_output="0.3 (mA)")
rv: 15.5 (mA)
